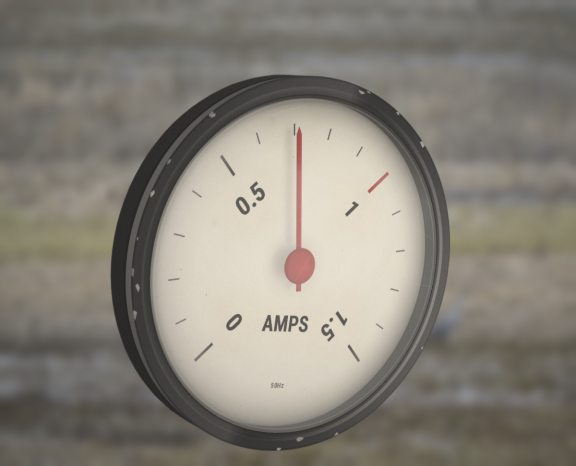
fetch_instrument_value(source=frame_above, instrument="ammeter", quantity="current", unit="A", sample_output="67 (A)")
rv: 0.7 (A)
